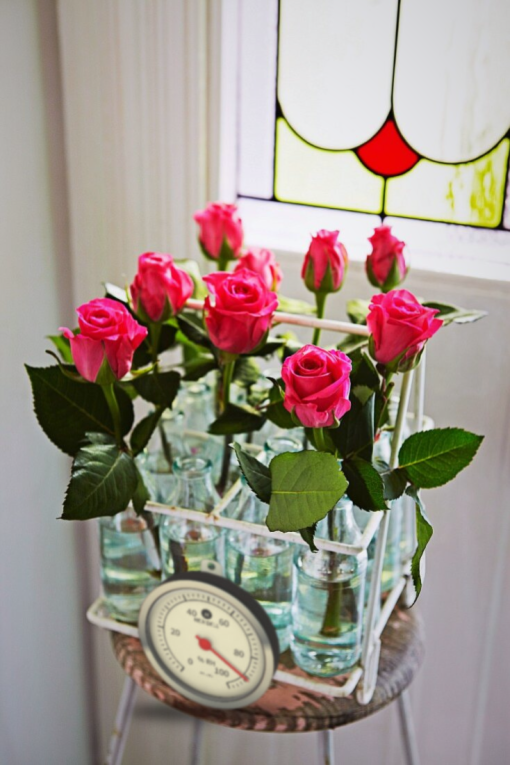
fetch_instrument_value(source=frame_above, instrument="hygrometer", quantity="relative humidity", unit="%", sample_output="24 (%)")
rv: 90 (%)
